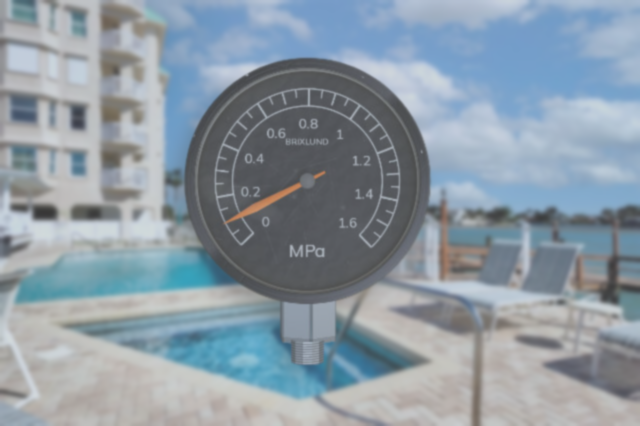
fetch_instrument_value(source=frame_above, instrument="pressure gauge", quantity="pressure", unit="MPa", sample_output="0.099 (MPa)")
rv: 0.1 (MPa)
